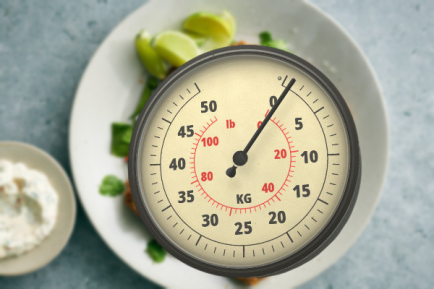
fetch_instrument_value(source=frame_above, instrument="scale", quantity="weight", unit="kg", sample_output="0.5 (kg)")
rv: 1 (kg)
